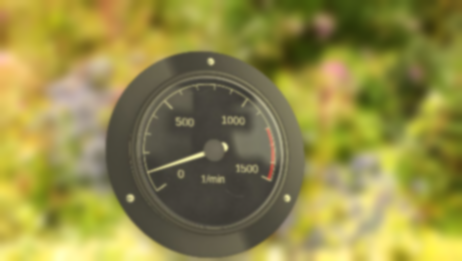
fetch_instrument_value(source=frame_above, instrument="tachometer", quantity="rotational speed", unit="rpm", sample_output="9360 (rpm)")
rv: 100 (rpm)
